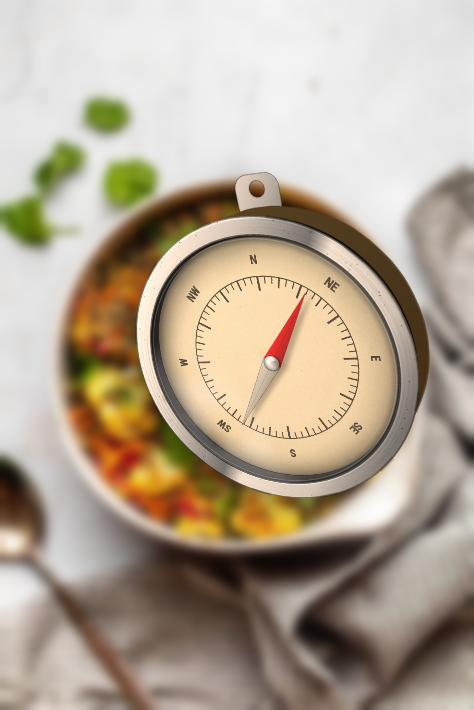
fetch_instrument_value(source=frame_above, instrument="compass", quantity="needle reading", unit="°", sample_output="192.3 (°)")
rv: 35 (°)
